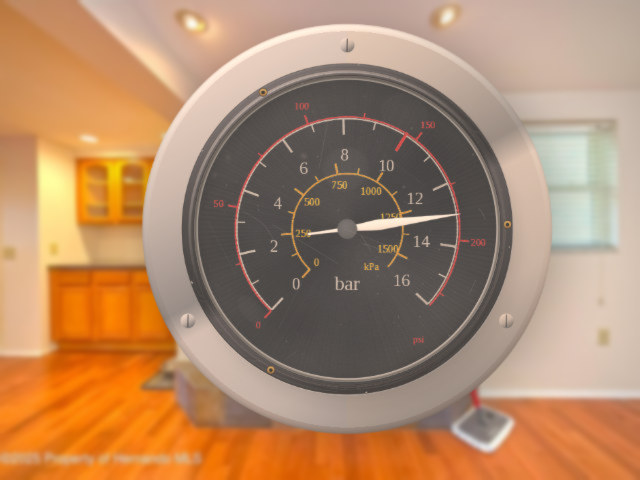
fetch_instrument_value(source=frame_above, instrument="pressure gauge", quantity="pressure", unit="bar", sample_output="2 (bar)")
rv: 13 (bar)
